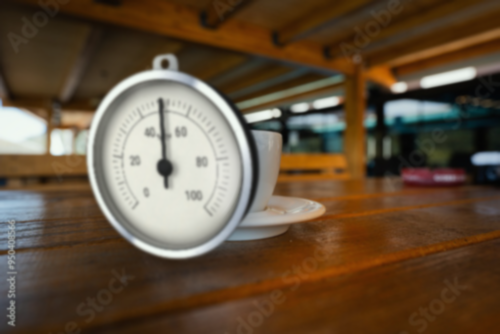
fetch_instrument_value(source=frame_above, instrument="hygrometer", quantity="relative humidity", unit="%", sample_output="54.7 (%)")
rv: 50 (%)
